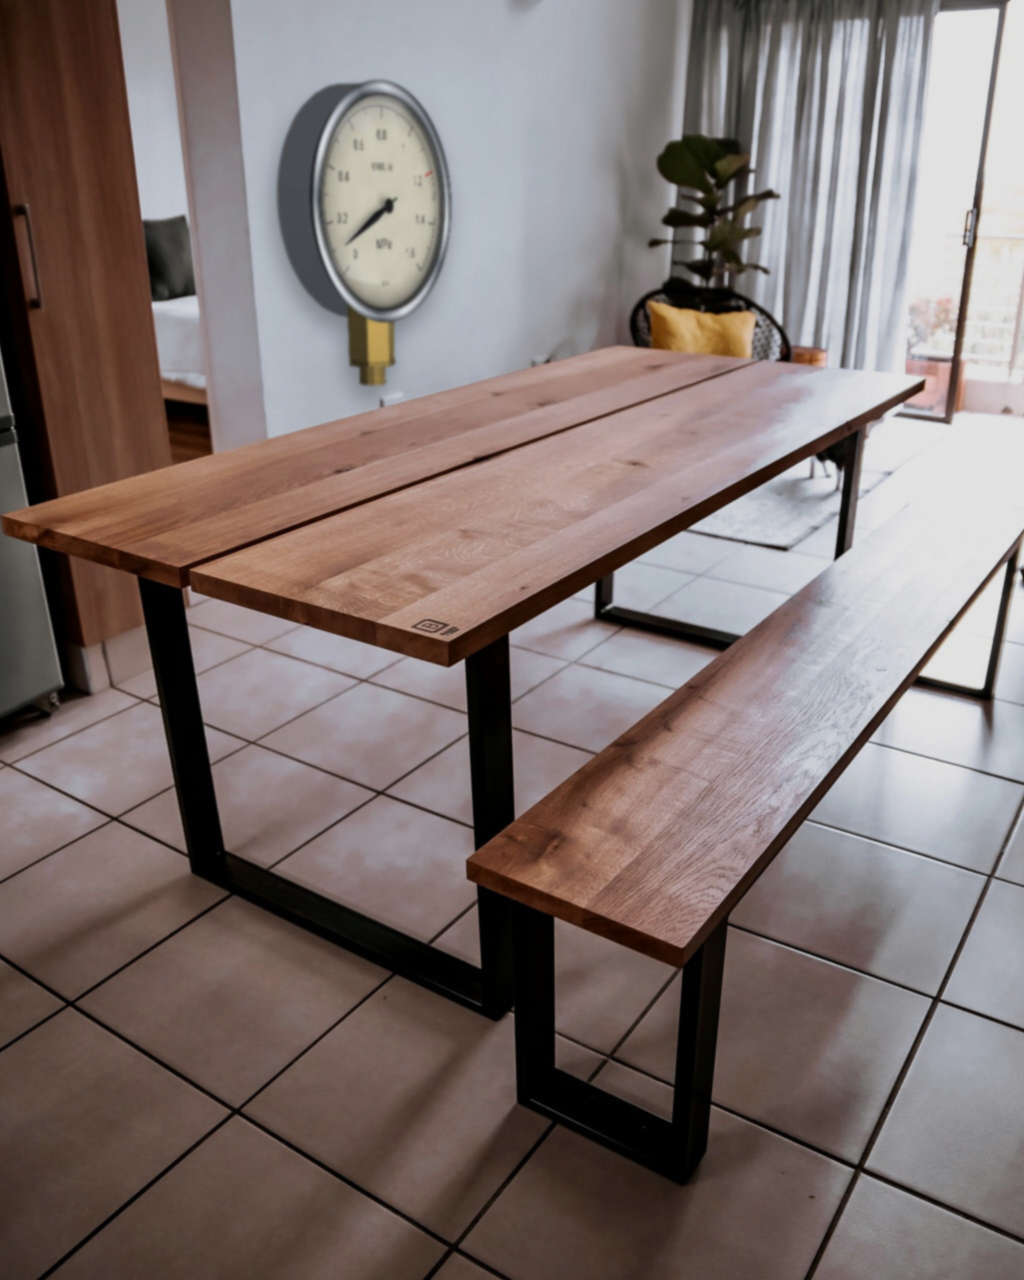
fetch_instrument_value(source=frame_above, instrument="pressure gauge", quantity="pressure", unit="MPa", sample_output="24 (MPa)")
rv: 0.1 (MPa)
